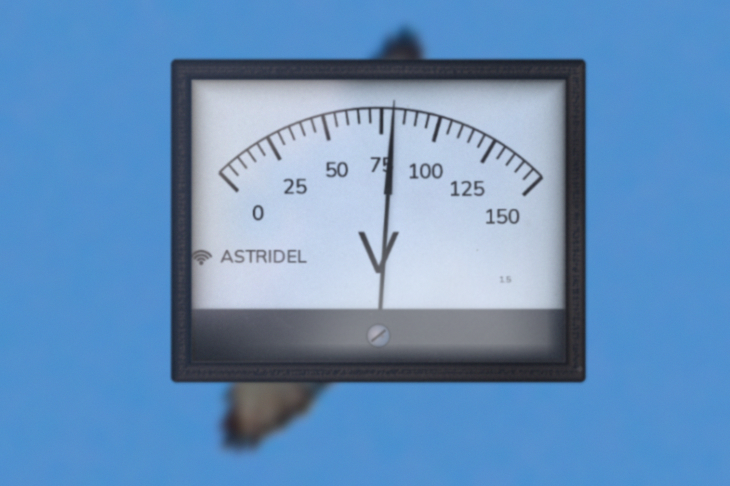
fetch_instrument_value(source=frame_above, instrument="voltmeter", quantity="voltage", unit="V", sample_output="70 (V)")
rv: 80 (V)
